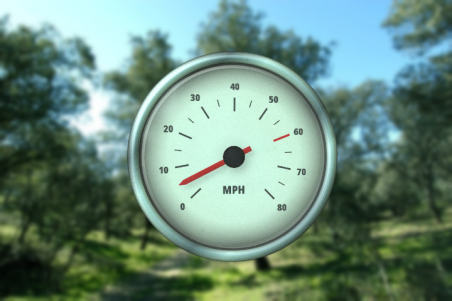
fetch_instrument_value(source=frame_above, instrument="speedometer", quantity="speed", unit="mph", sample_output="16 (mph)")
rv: 5 (mph)
